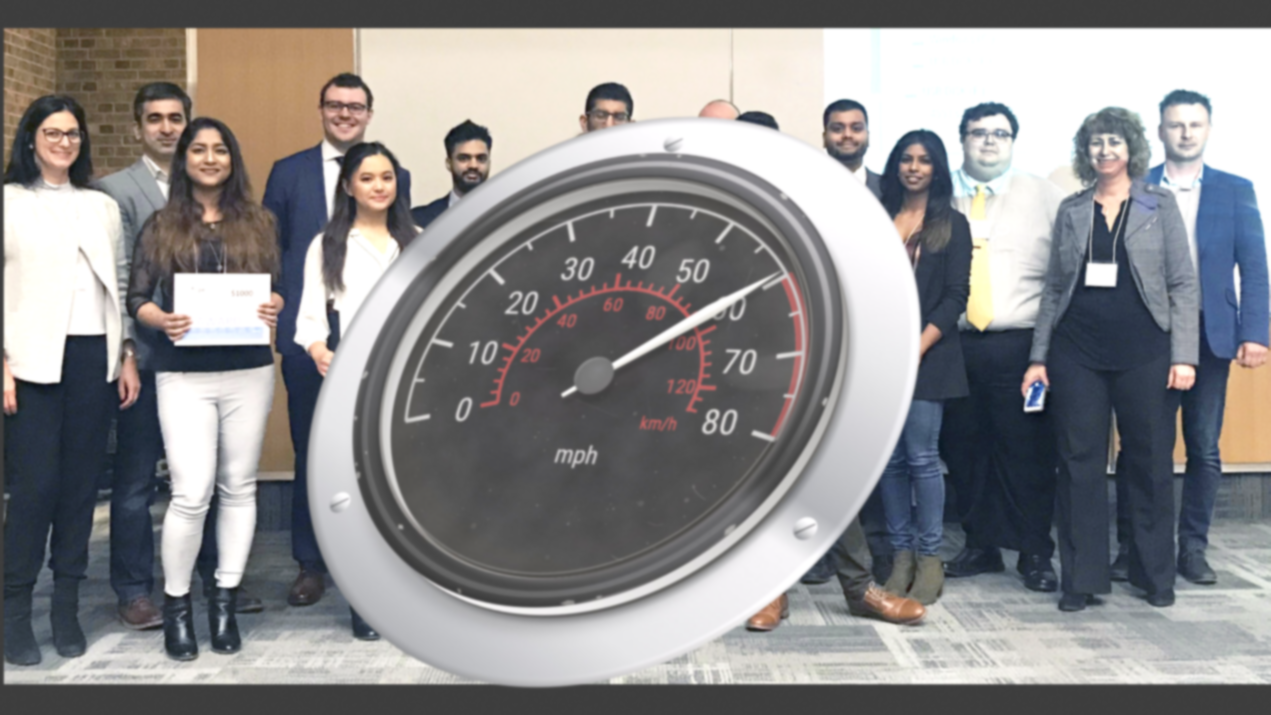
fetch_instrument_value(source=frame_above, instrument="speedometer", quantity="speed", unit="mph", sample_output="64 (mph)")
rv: 60 (mph)
